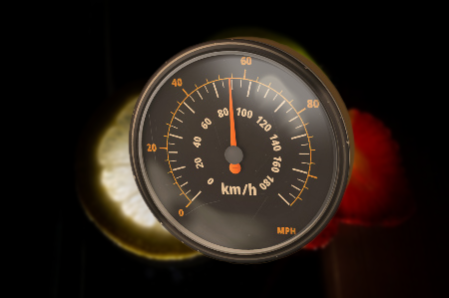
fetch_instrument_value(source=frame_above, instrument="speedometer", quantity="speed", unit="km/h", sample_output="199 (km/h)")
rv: 90 (km/h)
